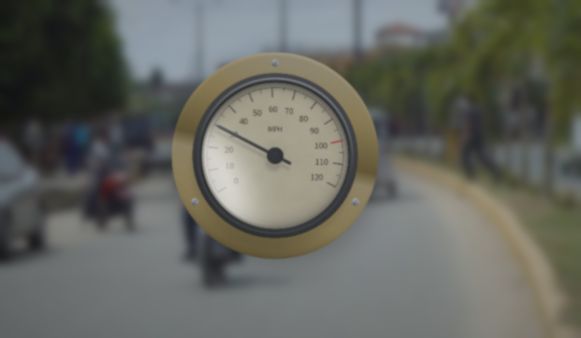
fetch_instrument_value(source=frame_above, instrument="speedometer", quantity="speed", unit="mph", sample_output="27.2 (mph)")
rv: 30 (mph)
